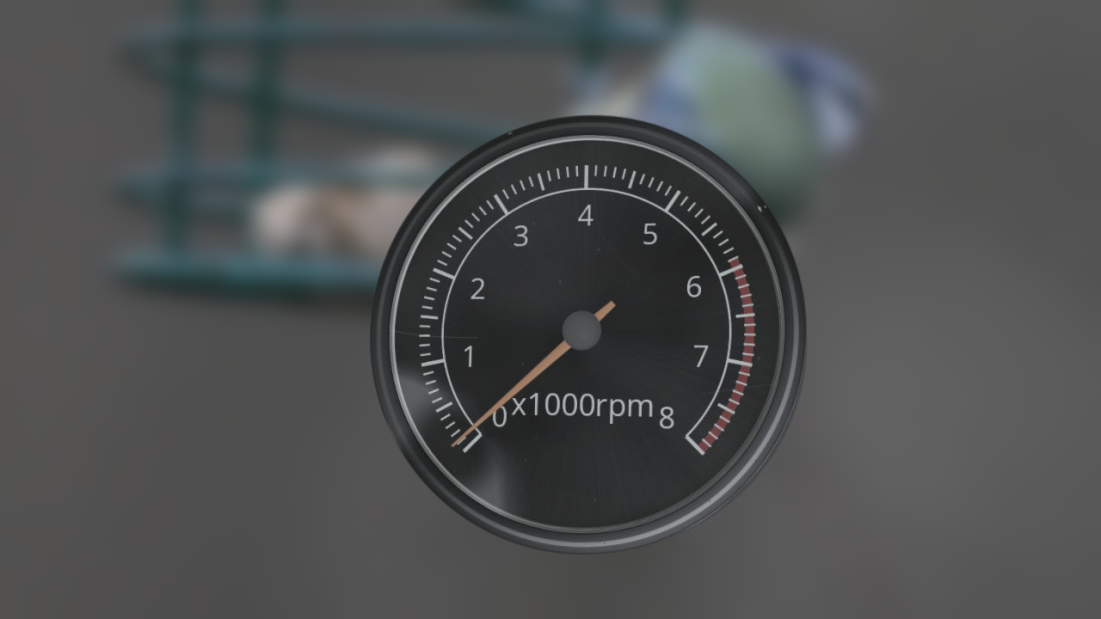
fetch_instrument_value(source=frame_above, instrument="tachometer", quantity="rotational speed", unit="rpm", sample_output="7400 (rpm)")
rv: 100 (rpm)
